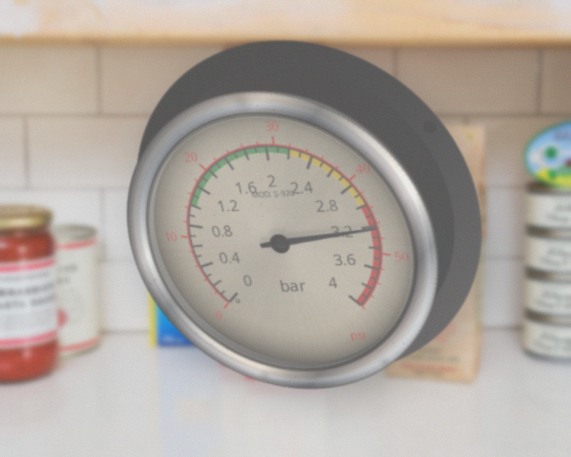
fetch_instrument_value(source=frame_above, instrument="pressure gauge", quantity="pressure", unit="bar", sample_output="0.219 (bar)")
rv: 3.2 (bar)
